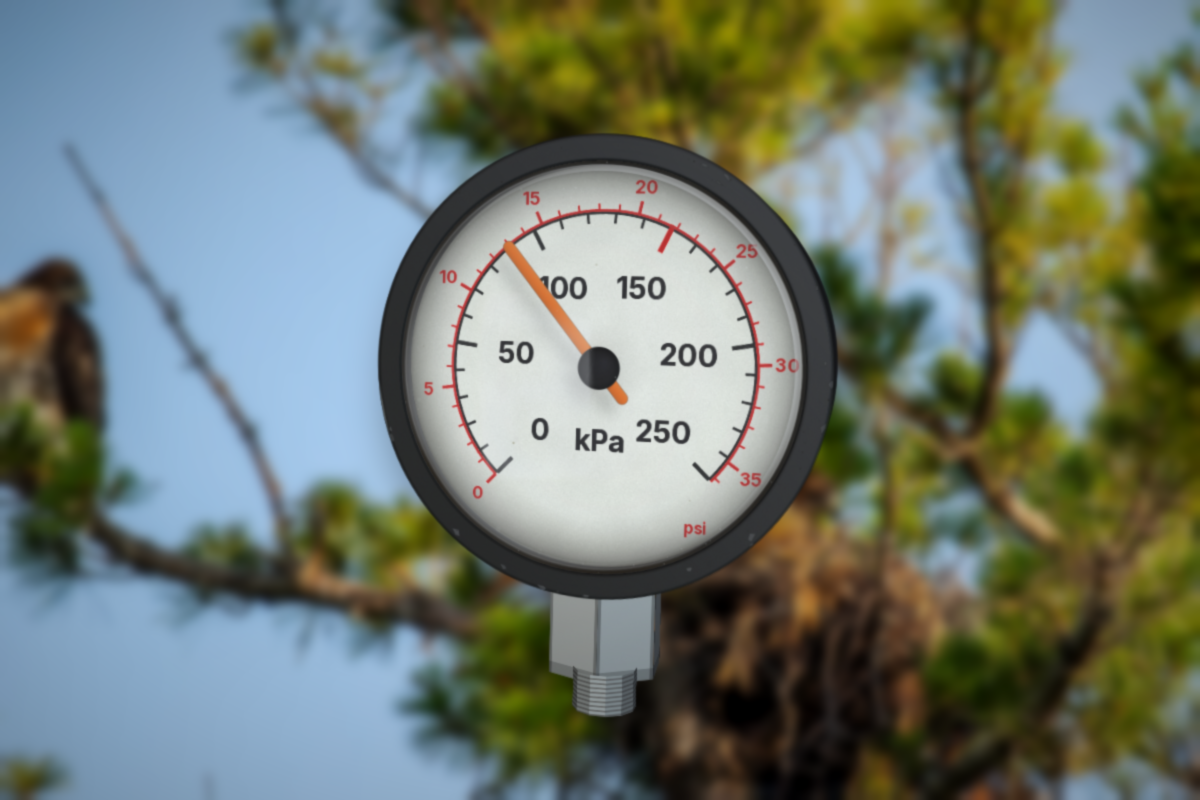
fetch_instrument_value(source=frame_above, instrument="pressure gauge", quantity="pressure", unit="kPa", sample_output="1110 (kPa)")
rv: 90 (kPa)
